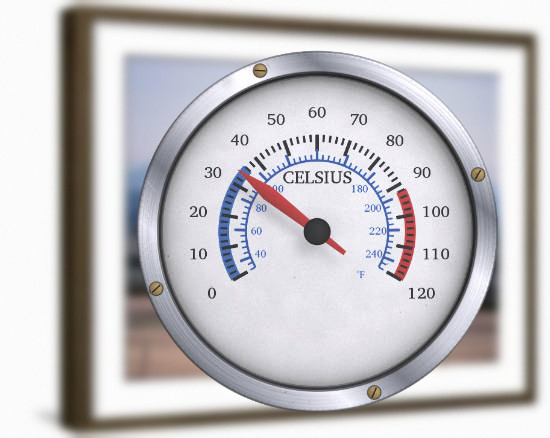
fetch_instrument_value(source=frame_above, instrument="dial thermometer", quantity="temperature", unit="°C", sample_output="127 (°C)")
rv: 34 (°C)
